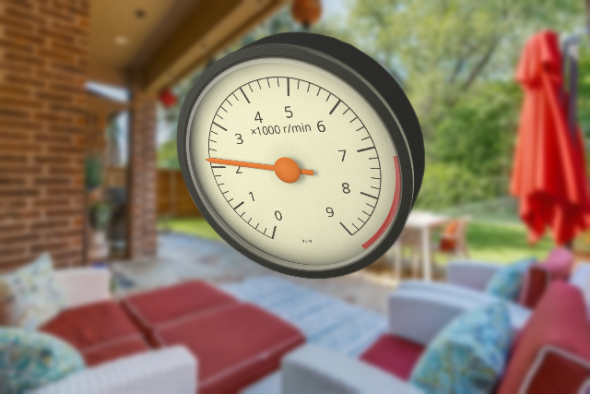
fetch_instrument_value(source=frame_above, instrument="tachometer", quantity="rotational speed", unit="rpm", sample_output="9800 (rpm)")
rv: 2200 (rpm)
